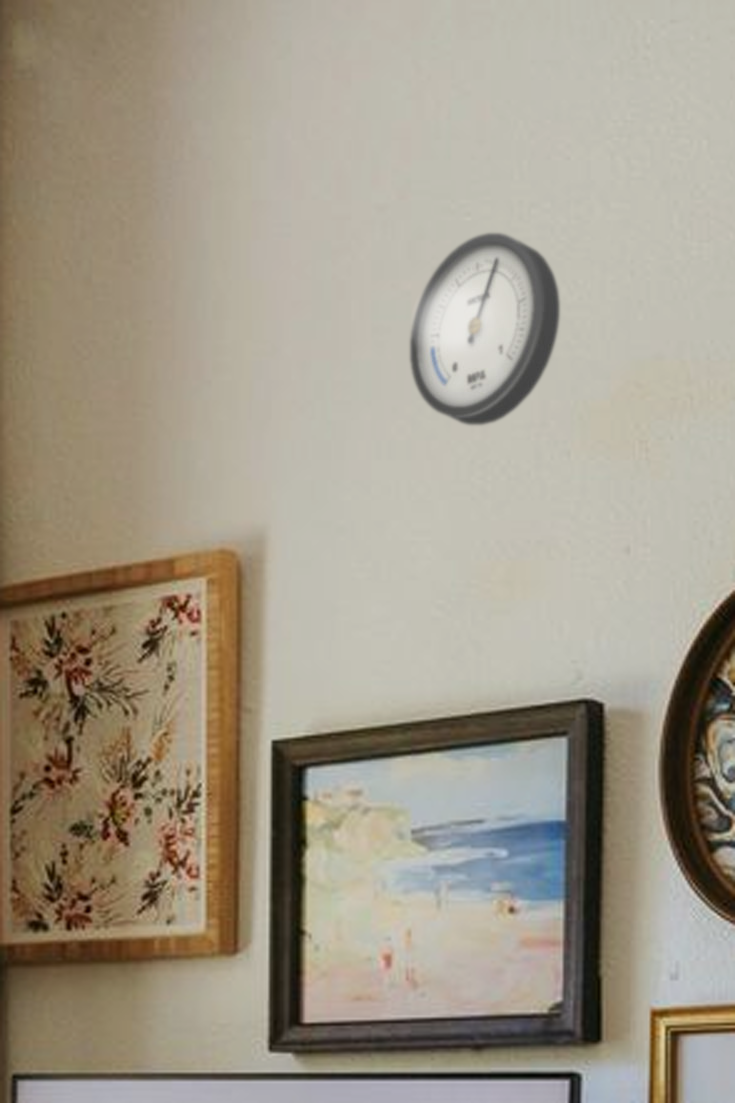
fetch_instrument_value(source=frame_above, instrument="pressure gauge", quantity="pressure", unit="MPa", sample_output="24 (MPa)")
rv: 0.6 (MPa)
